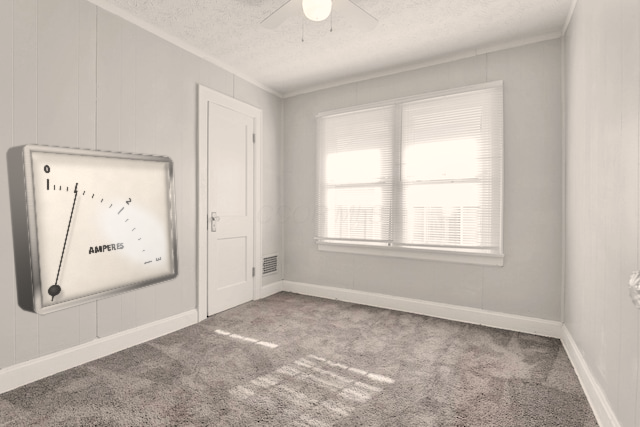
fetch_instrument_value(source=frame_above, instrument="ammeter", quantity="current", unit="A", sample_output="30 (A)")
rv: 1 (A)
